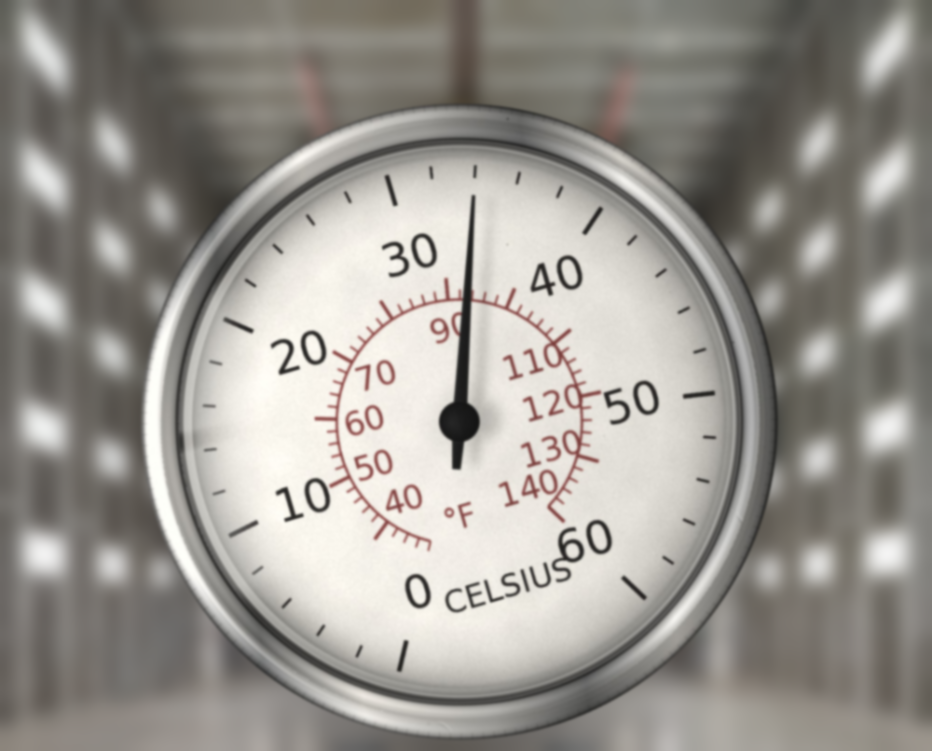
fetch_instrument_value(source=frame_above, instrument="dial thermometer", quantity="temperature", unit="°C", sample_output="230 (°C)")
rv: 34 (°C)
